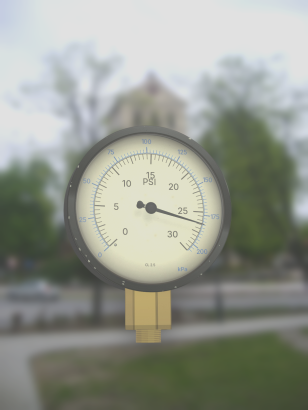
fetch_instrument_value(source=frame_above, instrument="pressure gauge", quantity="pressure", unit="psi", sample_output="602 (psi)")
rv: 26.5 (psi)
